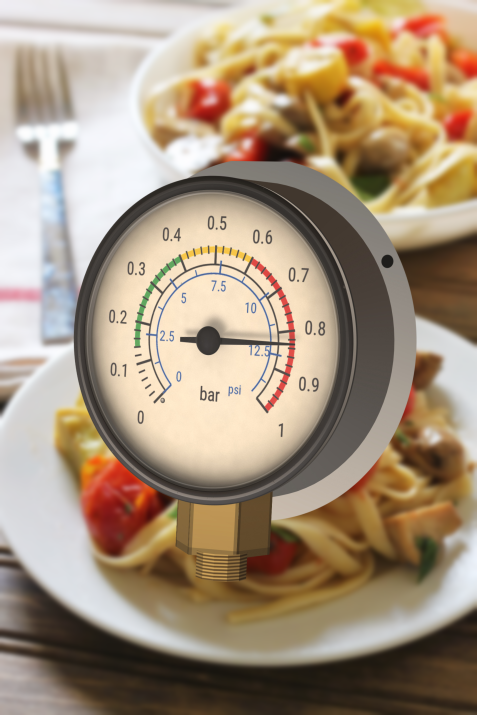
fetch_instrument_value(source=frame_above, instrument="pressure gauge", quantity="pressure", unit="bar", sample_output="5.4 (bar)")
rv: 0.83 (bar)
